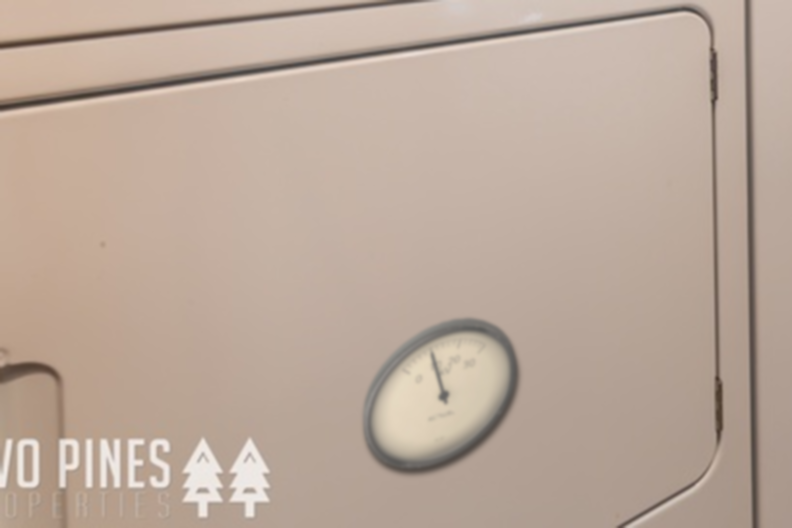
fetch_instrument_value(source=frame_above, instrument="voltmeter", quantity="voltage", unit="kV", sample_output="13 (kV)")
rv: 10 (kV)
